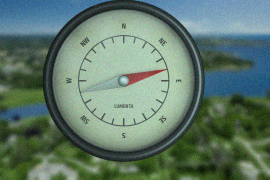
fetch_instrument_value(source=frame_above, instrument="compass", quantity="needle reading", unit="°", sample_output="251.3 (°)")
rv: 75 (°)
